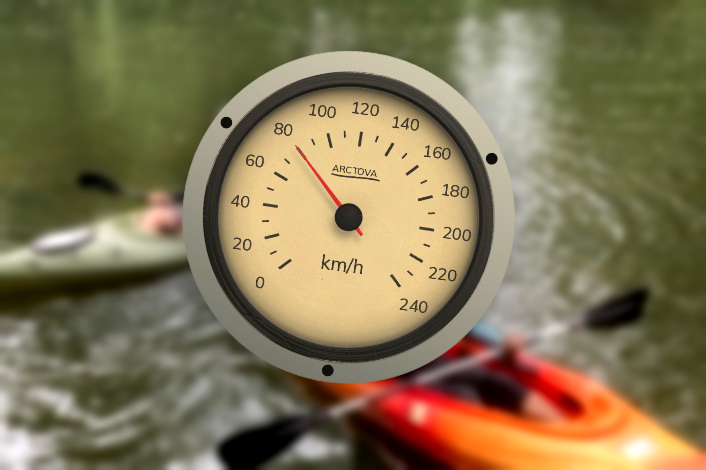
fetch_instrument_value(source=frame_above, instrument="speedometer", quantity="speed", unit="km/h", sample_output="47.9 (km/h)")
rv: 80 (km/h)
